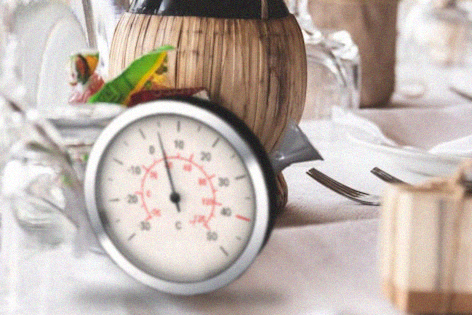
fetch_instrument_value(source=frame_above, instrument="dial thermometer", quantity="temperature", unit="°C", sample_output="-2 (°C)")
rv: 5 (°C)
